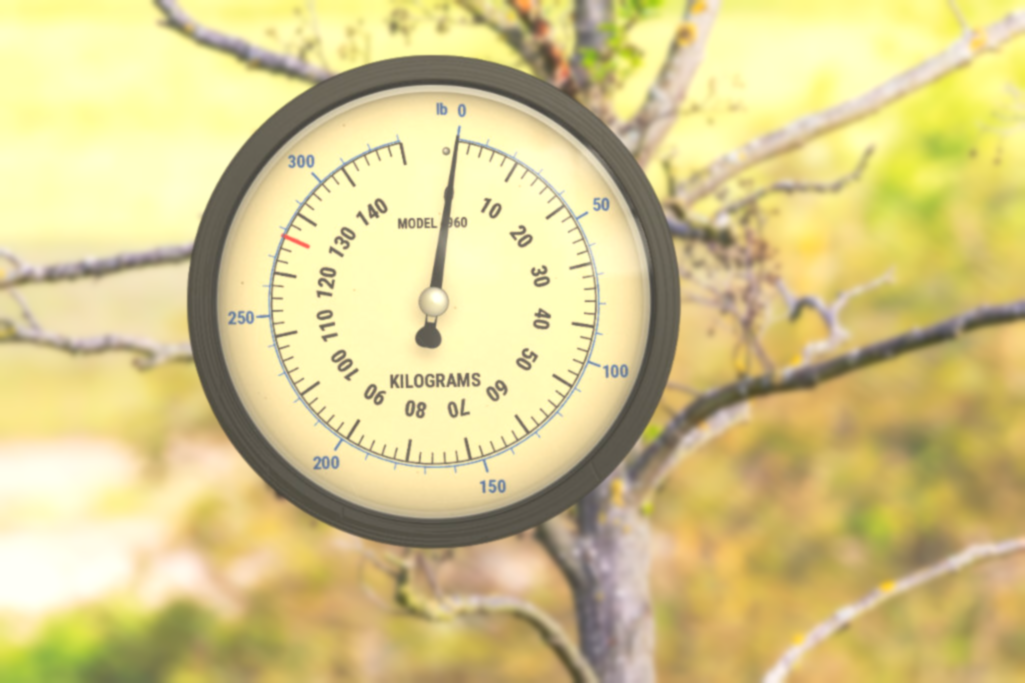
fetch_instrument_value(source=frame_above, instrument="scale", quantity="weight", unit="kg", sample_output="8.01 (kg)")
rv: 0 (kg)
